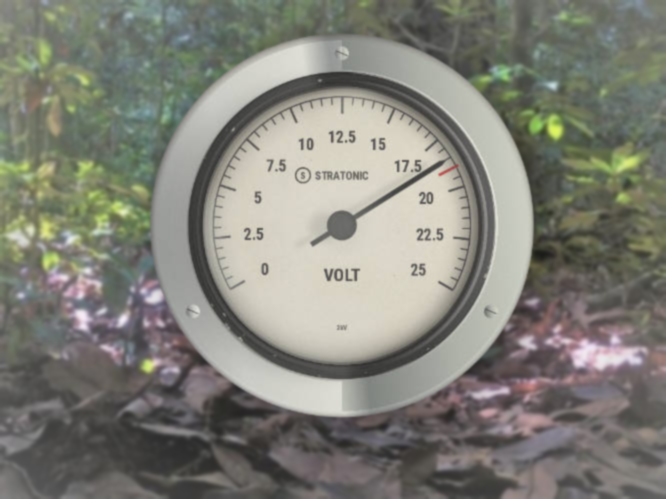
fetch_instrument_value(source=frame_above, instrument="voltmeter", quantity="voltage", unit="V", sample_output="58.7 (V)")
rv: 18.5 (V)
